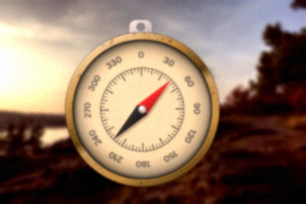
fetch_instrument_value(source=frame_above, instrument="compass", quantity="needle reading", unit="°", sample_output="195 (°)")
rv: 45 (°)
